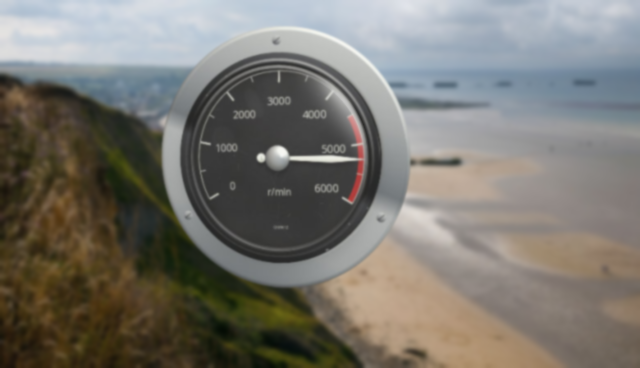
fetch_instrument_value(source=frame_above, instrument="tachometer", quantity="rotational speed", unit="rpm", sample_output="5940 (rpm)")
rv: 5250 (rpm)
